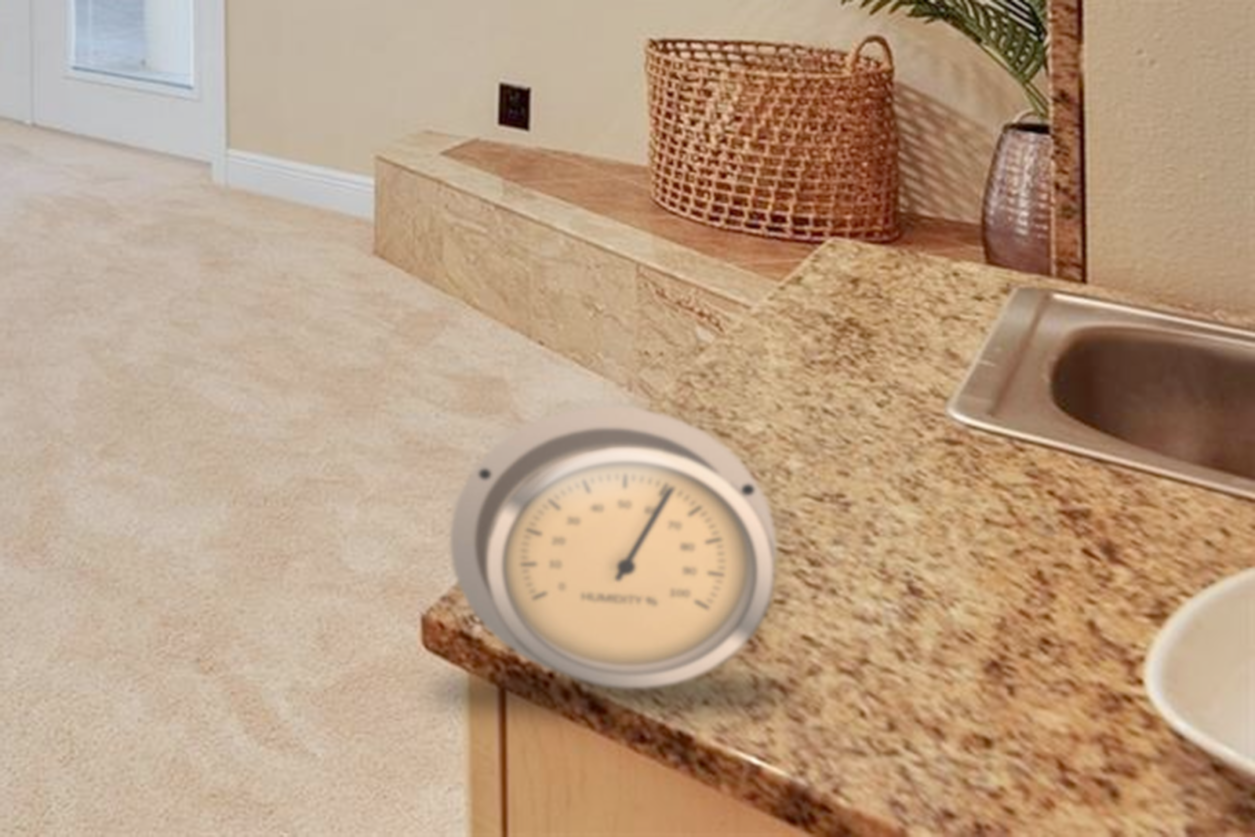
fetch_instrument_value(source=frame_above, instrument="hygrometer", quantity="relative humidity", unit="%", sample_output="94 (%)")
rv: 60 (%)
